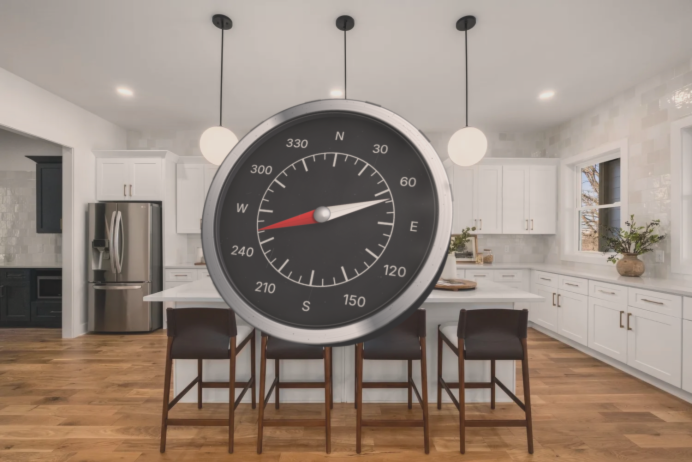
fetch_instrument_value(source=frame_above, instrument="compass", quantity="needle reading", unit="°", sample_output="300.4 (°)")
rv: 250 (°)
